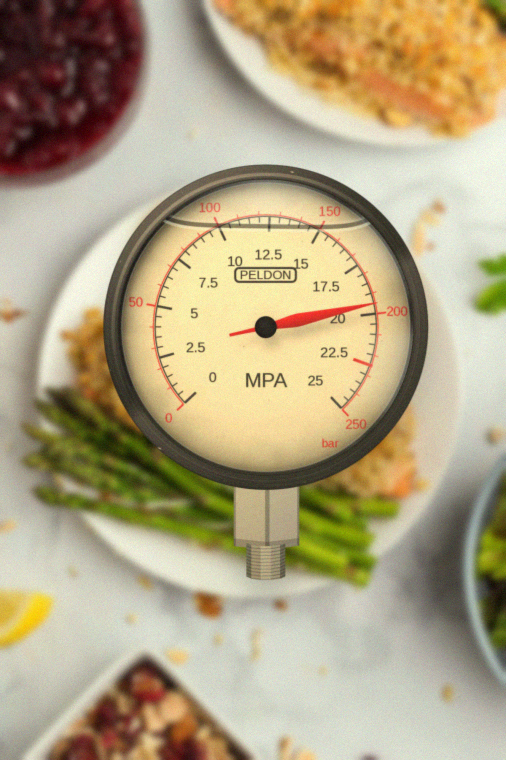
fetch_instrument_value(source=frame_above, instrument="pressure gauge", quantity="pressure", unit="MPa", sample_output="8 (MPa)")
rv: 19.5 (MPa)
